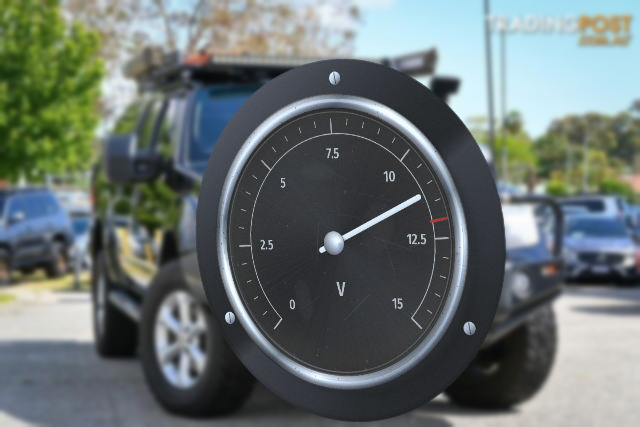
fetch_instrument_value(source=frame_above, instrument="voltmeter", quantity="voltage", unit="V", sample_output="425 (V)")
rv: 11.25 (V)
